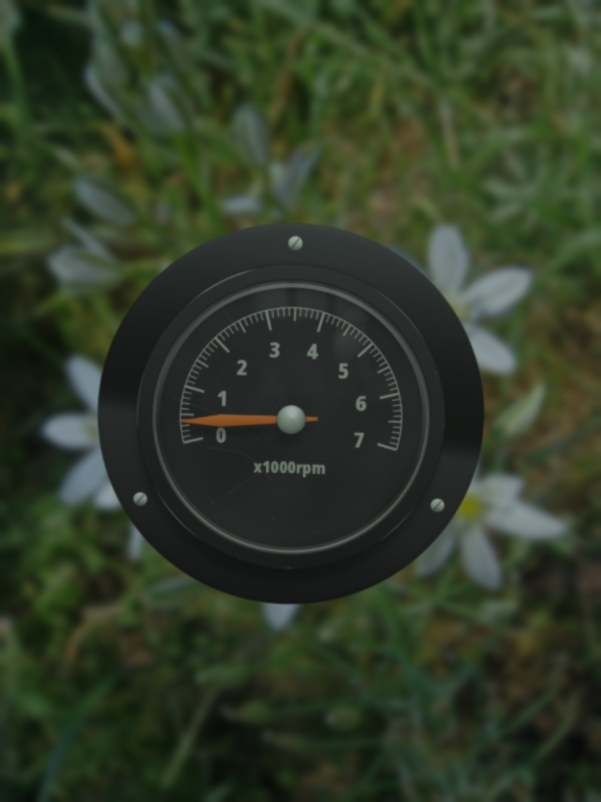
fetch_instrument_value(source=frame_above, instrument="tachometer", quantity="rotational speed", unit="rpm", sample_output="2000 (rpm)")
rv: 400 (rpm)
